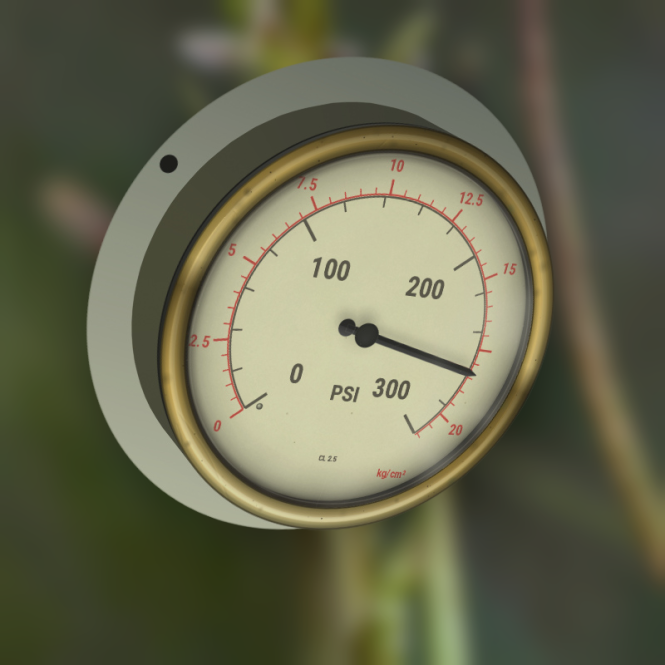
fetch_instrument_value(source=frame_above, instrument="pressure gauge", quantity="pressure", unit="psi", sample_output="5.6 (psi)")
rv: 260 (psi)
